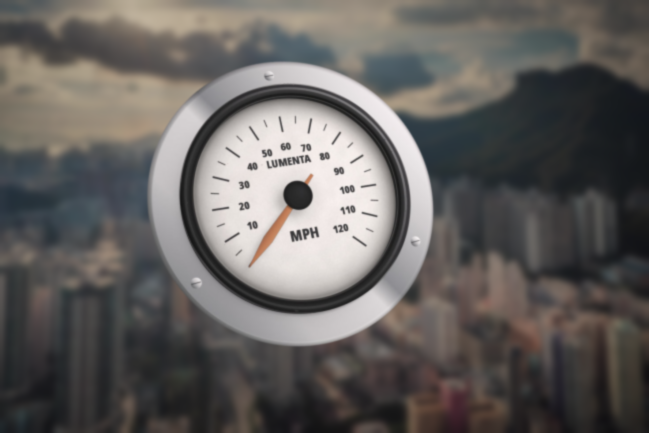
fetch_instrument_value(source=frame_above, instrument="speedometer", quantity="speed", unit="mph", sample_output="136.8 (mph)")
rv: 0 (mph)
